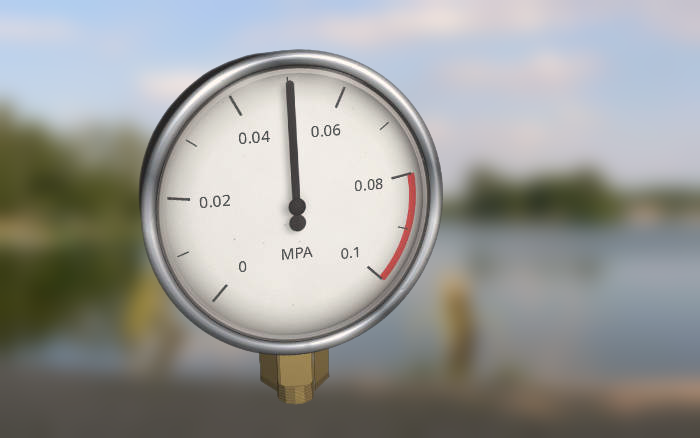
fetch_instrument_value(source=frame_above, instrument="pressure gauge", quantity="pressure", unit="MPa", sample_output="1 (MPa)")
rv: 0.05 (MPa)
